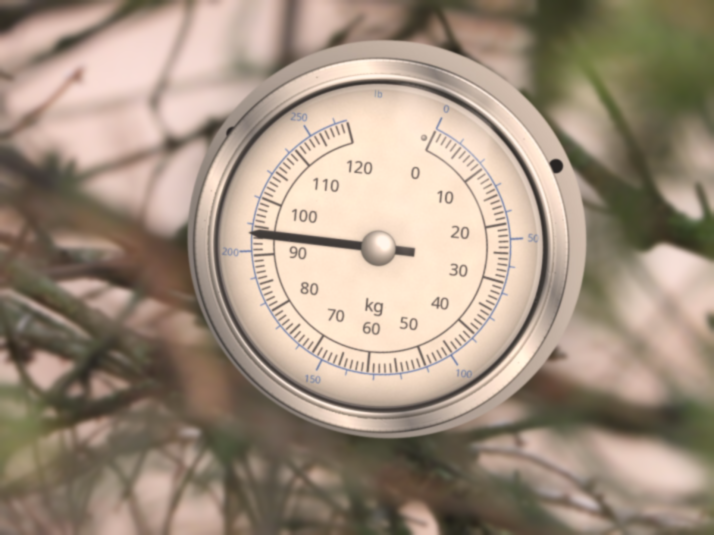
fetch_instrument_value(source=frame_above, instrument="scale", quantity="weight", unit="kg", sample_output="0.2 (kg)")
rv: 94 (kg)
